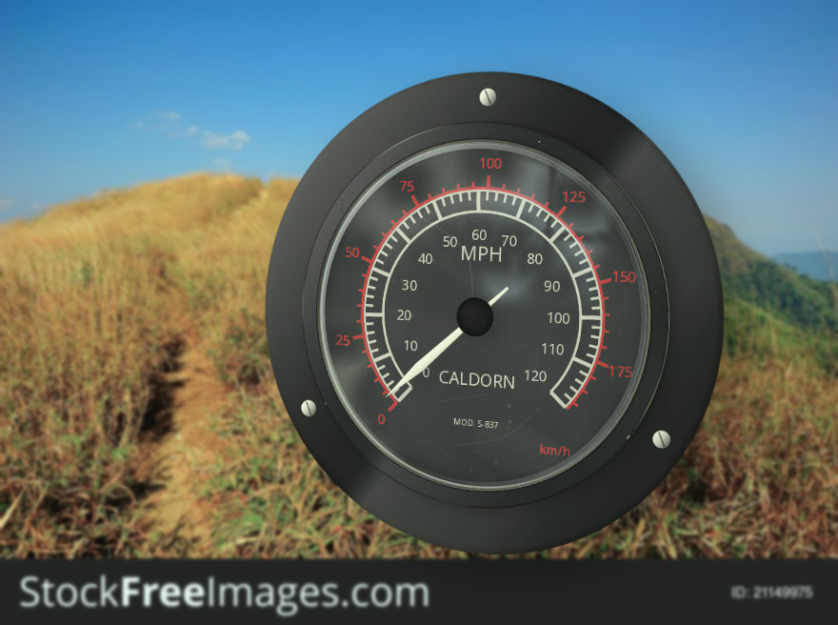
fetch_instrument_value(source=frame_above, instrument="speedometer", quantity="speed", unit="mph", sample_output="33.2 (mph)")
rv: 2 (mph)
